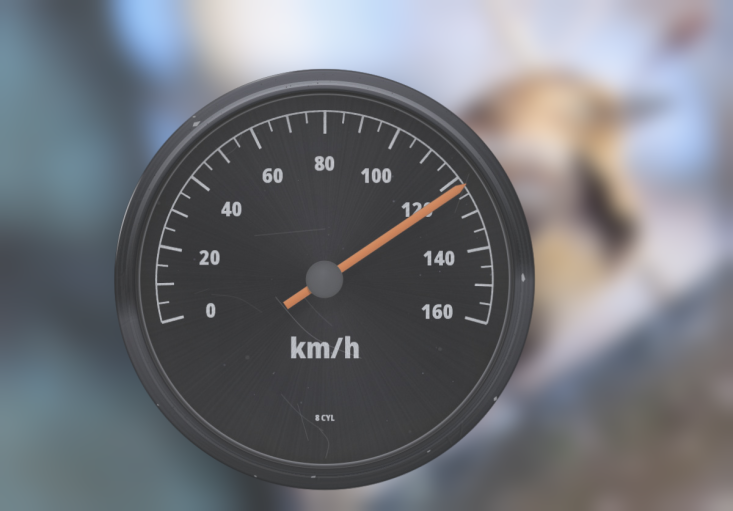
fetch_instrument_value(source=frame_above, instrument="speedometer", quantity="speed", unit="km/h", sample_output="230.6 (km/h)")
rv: 122.5 (km/h)
